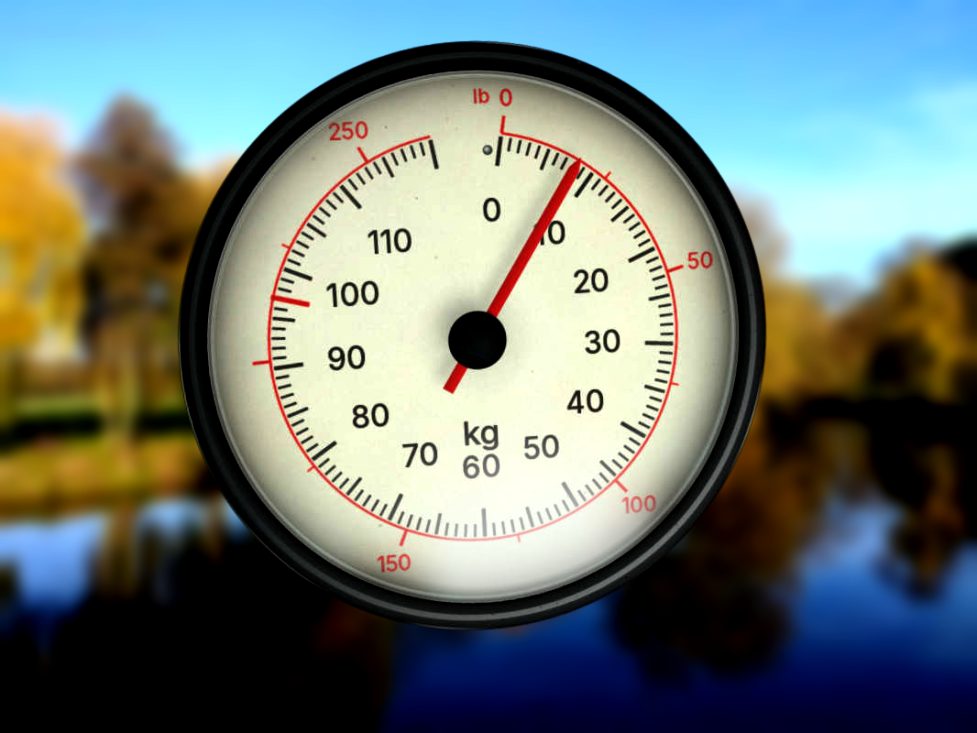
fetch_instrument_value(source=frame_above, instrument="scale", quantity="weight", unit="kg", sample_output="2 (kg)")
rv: 8 (kg)
